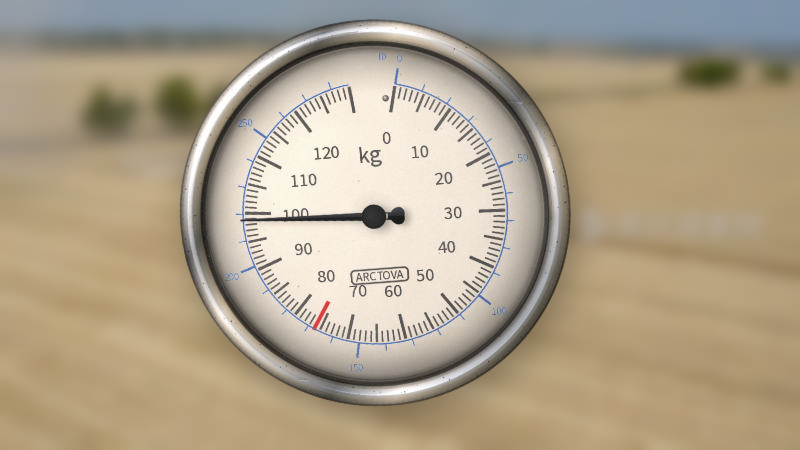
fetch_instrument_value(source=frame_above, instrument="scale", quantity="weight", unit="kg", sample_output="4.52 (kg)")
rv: 99 (kg)
